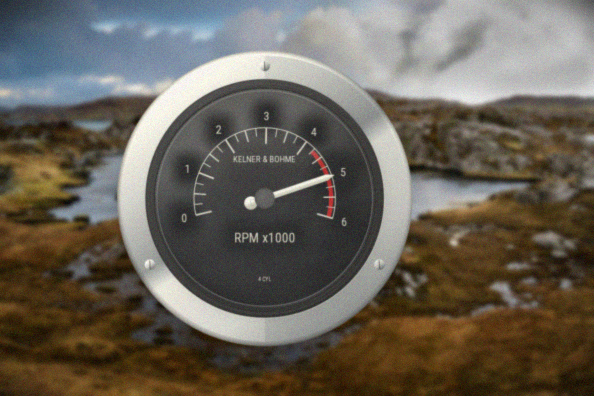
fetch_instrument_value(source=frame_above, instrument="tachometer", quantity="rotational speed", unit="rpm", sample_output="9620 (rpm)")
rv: 5000 (rpm)
